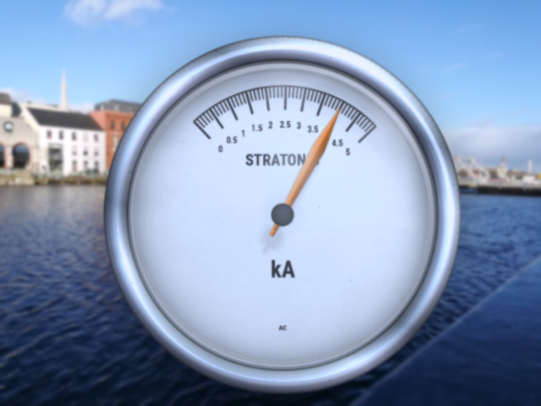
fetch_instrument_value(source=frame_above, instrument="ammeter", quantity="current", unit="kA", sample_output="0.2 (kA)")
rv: 4 (kA)
